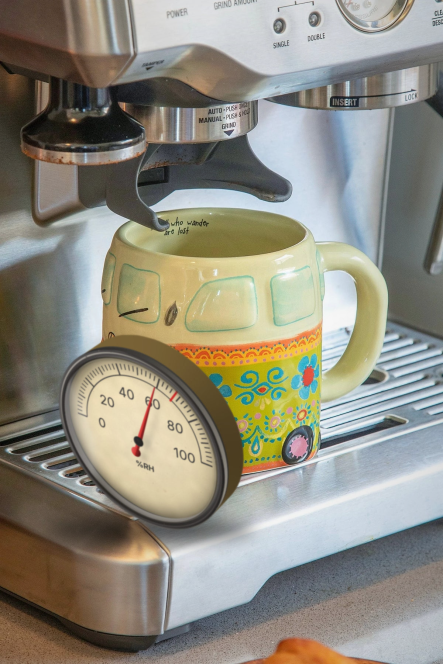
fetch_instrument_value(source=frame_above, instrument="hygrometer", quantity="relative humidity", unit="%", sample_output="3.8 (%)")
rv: 60 (%)
